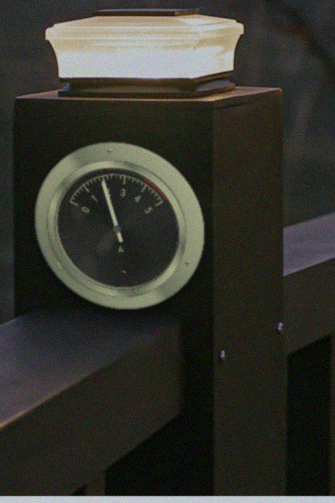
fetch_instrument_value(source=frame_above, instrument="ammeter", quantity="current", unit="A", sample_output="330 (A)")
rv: 2 (A)
